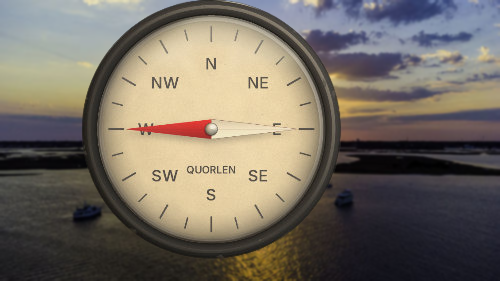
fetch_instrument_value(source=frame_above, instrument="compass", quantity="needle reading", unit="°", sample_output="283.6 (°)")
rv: 270 (°)
